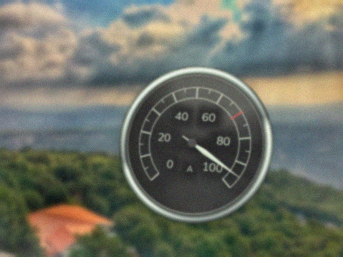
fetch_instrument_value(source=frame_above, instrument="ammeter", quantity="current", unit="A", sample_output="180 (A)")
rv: 95 (A)
